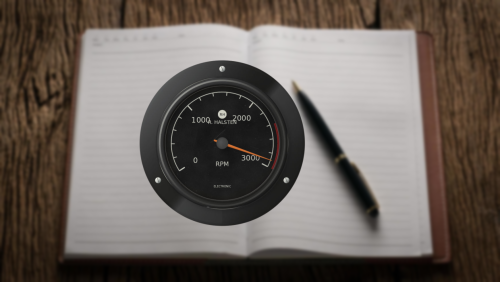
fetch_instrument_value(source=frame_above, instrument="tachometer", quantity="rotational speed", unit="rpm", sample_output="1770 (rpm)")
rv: 2900 (rpm)
